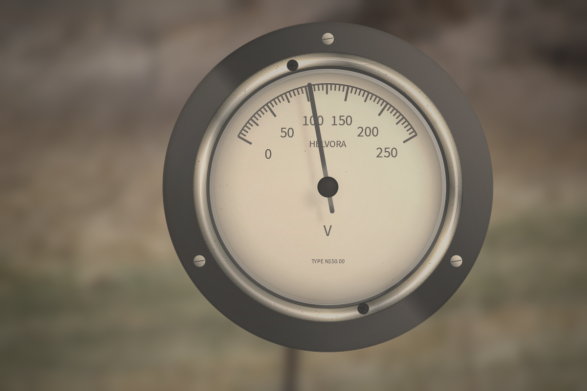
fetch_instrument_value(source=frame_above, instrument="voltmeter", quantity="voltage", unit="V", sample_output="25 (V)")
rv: 105 (V)
